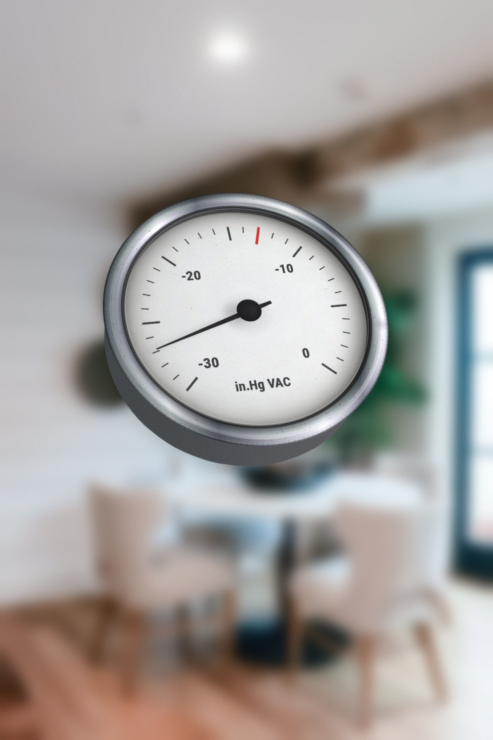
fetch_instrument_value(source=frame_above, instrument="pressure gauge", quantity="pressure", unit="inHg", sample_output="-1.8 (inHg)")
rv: -27 (inHg)
